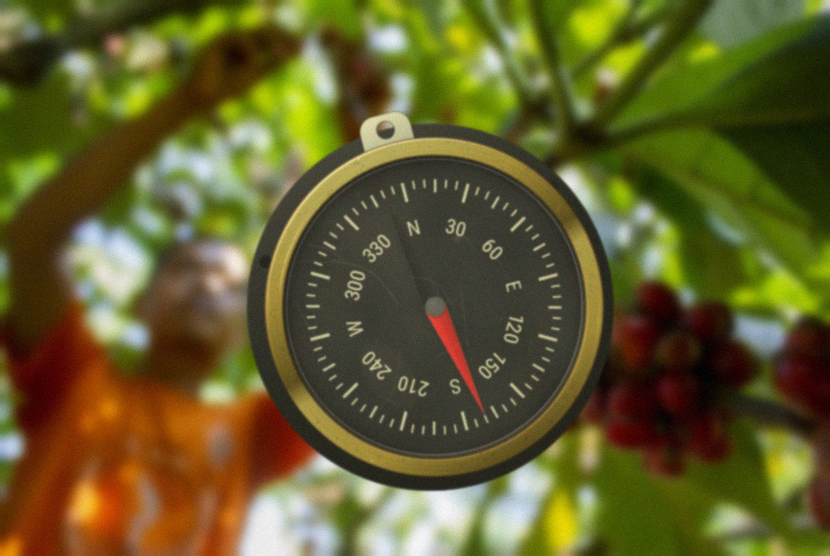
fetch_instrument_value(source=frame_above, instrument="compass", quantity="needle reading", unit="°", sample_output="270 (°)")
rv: 170 (°)
